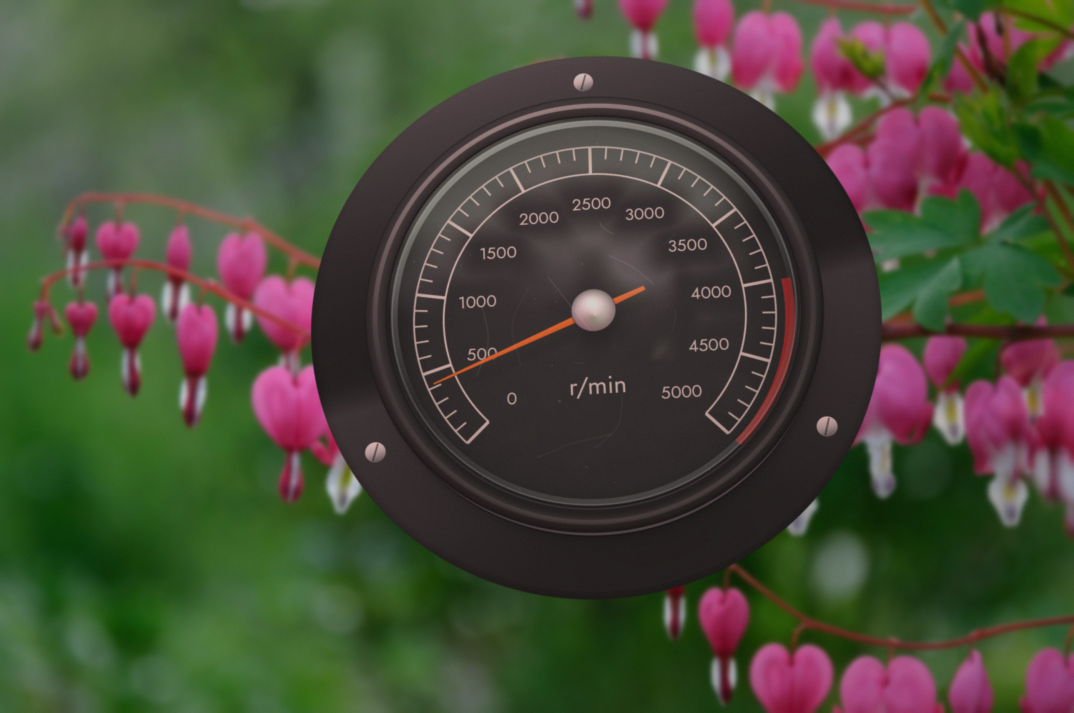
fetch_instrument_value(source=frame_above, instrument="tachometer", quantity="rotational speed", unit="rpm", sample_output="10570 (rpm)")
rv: 400 (rpm)
